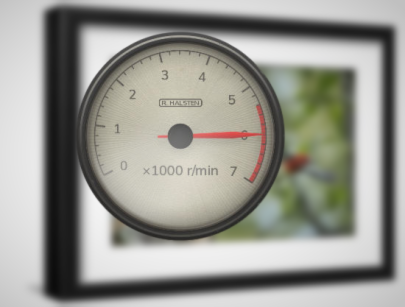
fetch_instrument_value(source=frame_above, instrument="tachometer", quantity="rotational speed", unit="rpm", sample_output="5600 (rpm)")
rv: 6000 (rpm)
